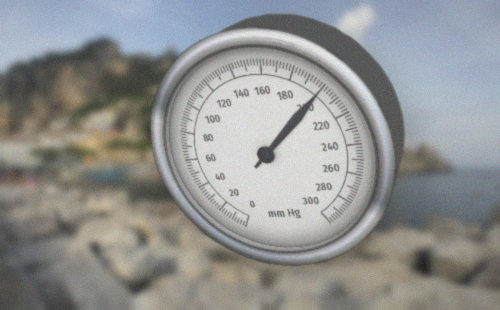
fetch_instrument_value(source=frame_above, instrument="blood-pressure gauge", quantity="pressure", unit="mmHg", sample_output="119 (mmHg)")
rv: 200 (mmHg)
